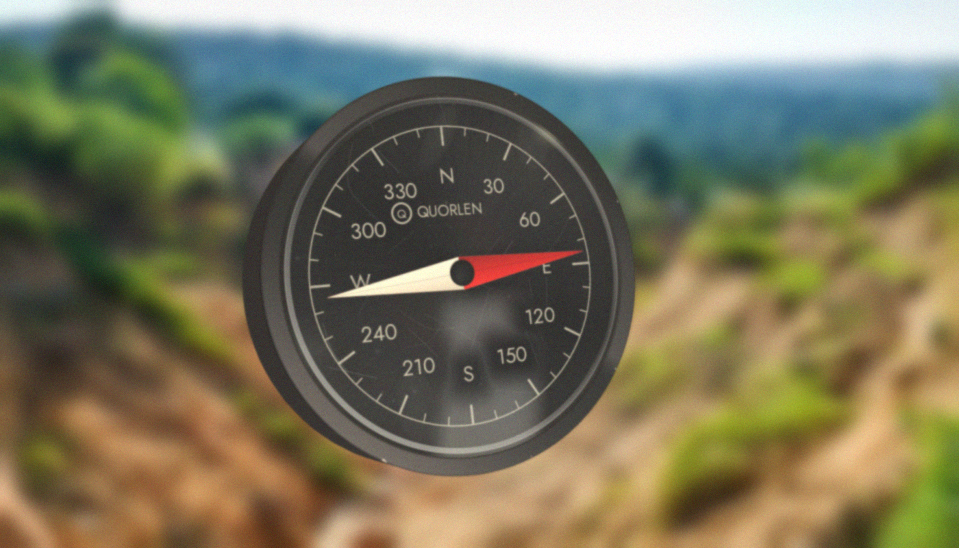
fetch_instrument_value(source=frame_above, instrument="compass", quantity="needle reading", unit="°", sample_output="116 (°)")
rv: 85 (°)
